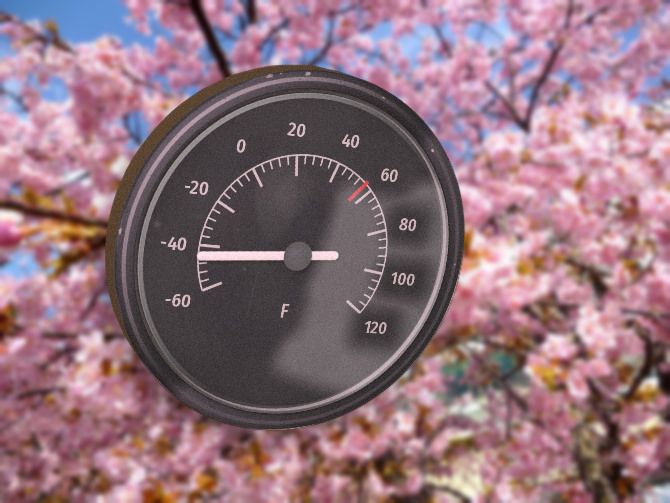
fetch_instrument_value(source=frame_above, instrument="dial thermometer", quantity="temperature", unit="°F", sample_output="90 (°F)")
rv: -44 (°F)
